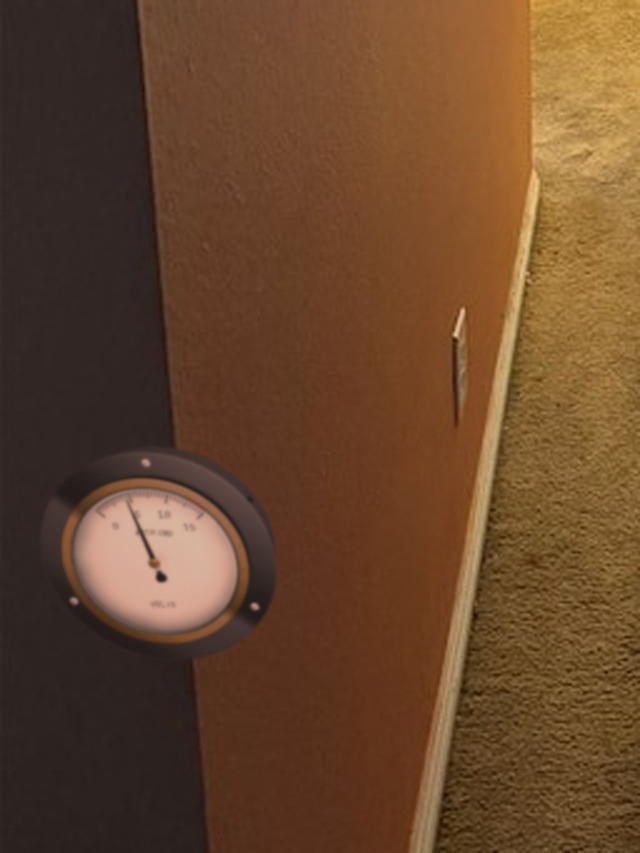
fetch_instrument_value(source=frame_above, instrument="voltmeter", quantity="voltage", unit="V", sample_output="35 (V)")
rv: 5 (V)
